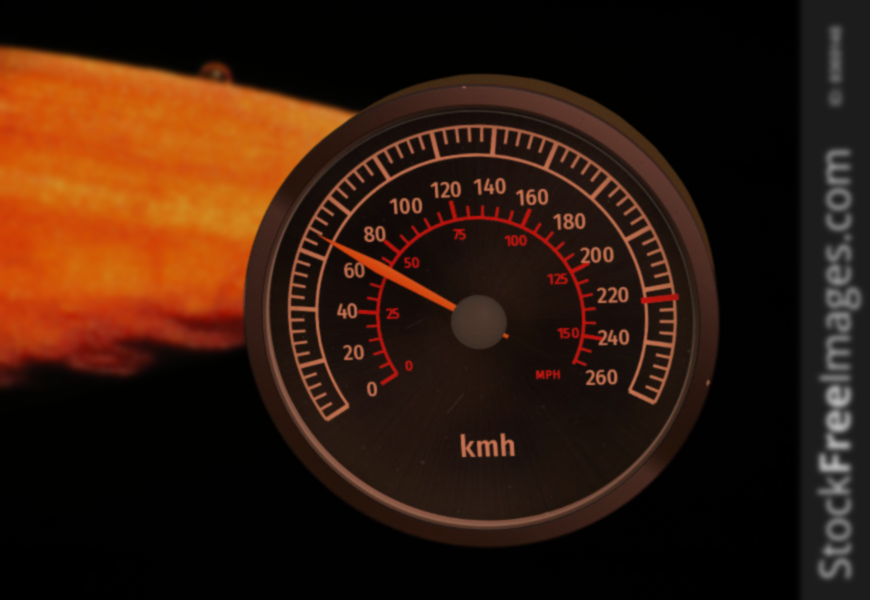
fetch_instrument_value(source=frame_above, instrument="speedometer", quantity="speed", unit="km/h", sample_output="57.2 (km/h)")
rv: 68 (km/h)
